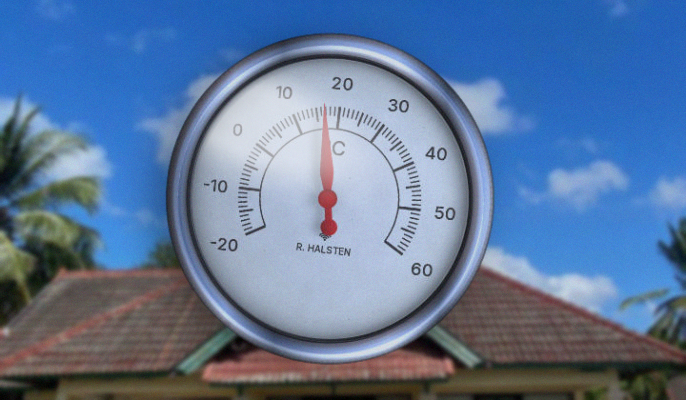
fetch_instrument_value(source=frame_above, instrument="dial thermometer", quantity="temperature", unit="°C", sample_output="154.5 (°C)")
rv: 17 (°C)
